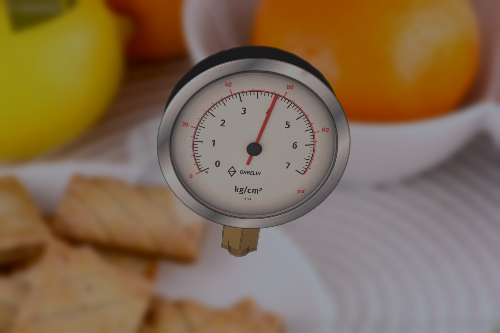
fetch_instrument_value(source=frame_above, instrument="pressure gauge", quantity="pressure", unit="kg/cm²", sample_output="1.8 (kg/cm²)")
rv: 4 (kg/cm²)
